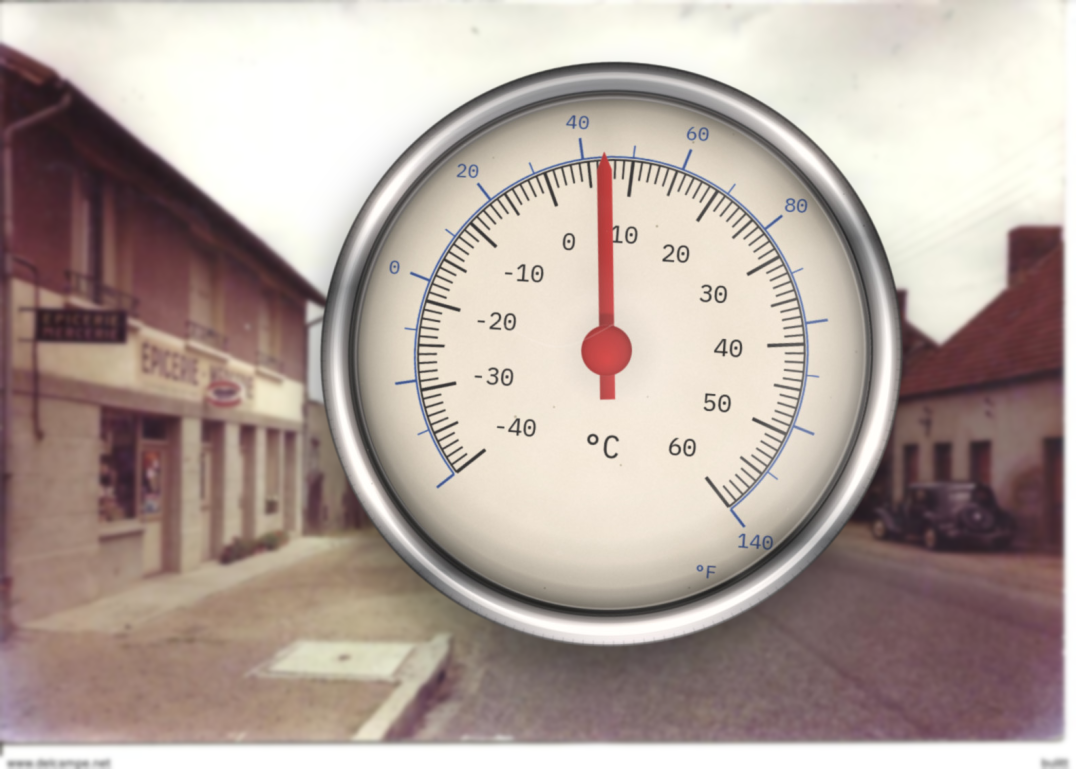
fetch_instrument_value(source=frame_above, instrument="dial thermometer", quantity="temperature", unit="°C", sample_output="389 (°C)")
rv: 7 (°C)
